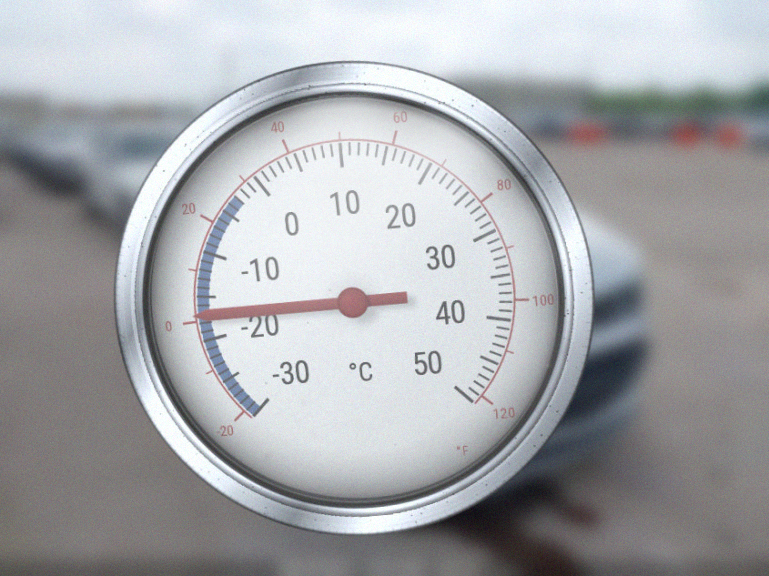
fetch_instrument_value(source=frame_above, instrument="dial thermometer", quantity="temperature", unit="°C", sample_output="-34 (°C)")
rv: -17 (°C)
